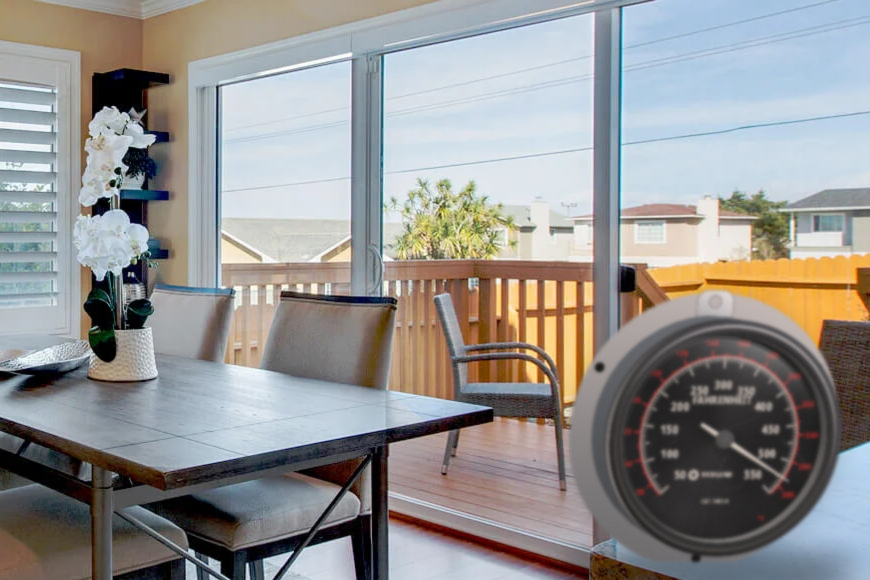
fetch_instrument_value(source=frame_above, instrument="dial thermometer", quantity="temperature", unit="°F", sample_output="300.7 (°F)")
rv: 525 (°F)
